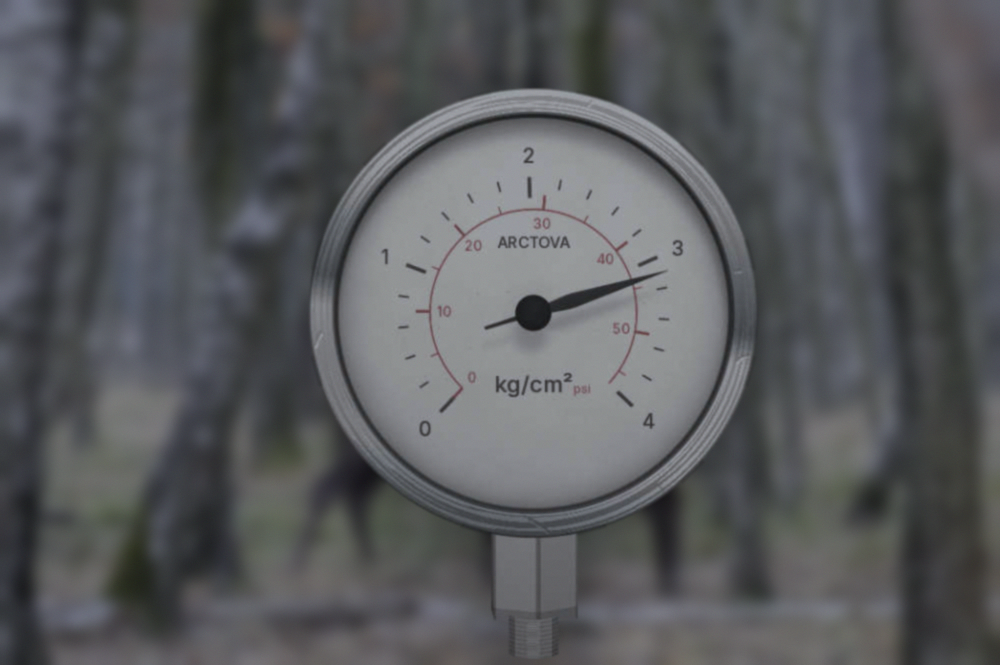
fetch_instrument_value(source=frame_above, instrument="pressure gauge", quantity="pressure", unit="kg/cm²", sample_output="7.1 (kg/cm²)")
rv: 3.1 (kg/cm²)
